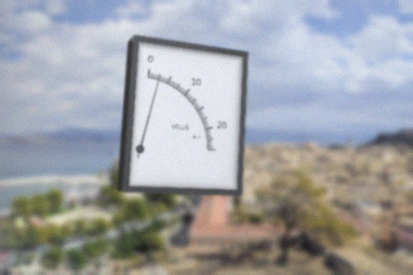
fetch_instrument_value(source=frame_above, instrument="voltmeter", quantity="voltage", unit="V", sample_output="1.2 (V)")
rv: 2.5 (V)
